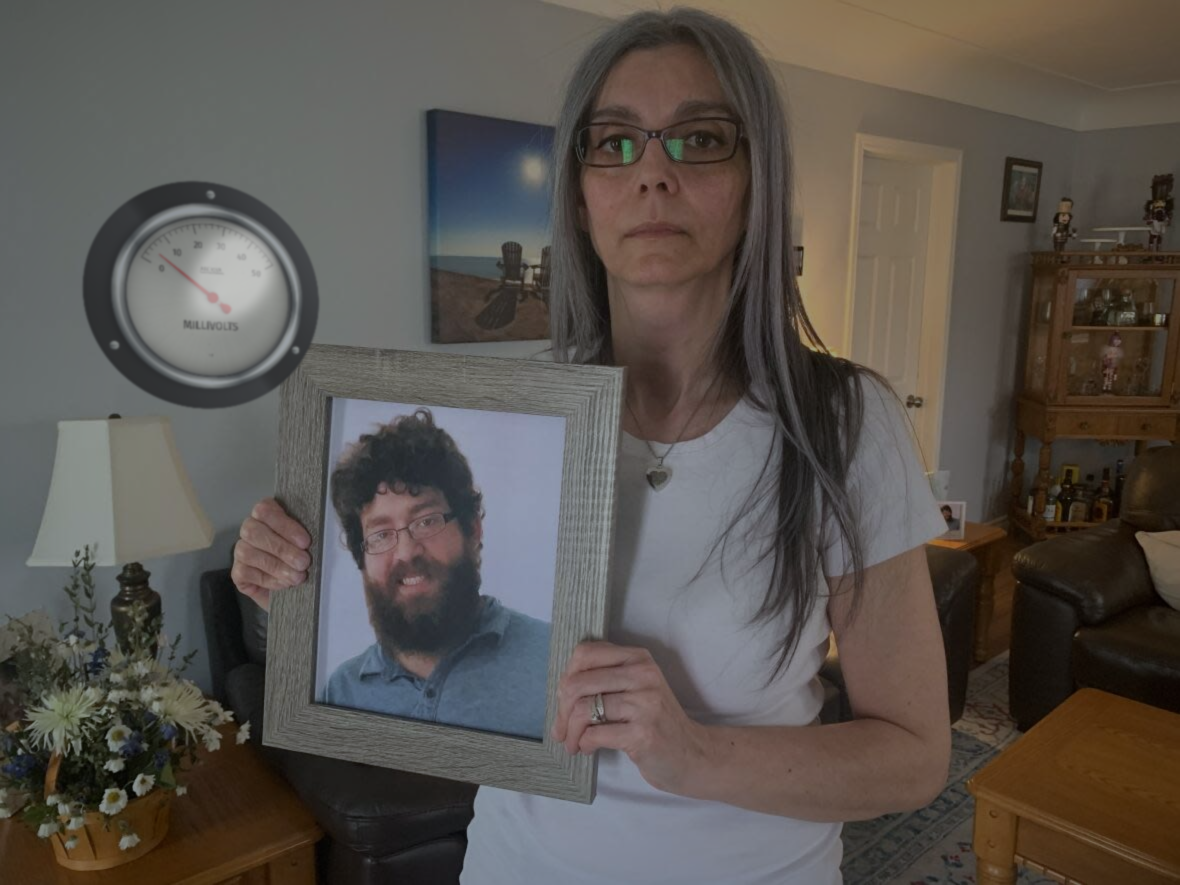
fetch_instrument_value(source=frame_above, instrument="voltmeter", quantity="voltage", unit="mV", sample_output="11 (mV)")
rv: 4 (mV)
